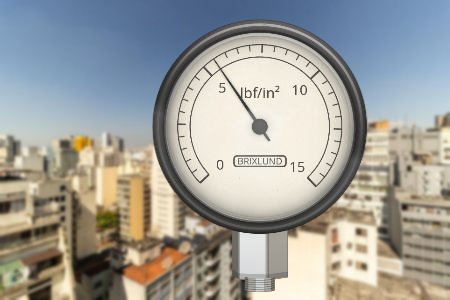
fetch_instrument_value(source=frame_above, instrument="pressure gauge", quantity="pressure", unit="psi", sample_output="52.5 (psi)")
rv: 5.5 (psi)
